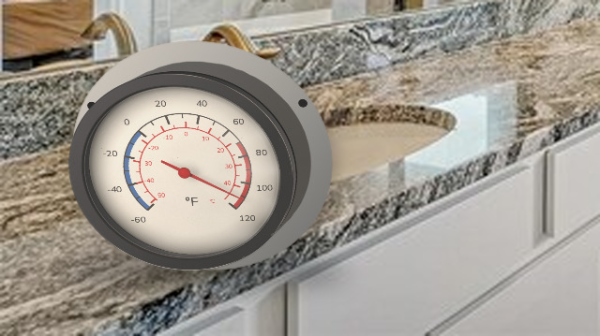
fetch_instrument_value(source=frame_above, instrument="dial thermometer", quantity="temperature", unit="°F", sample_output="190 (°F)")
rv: 110 (°F)
